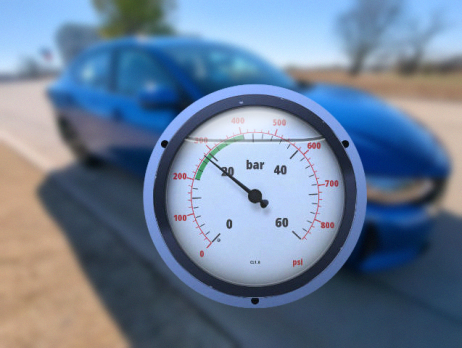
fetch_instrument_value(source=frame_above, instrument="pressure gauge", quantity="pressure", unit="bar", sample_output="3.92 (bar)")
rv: 19 (bar)
